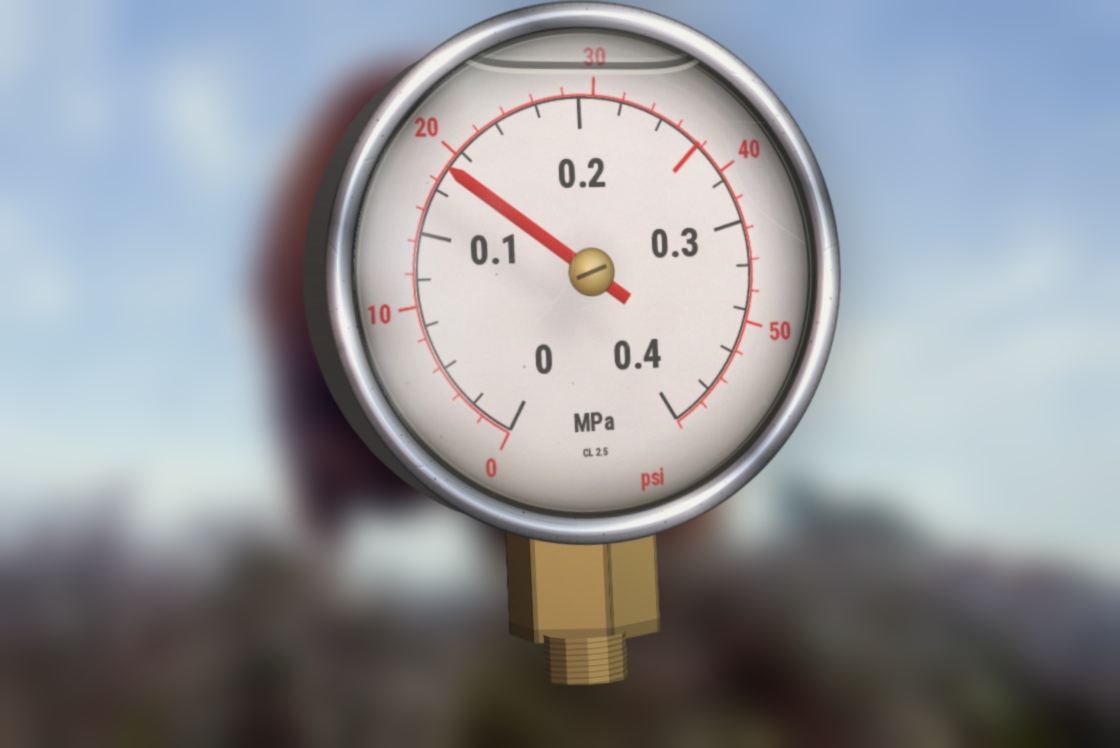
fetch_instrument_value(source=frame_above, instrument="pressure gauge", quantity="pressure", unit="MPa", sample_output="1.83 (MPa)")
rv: 0.13 (MPa)
